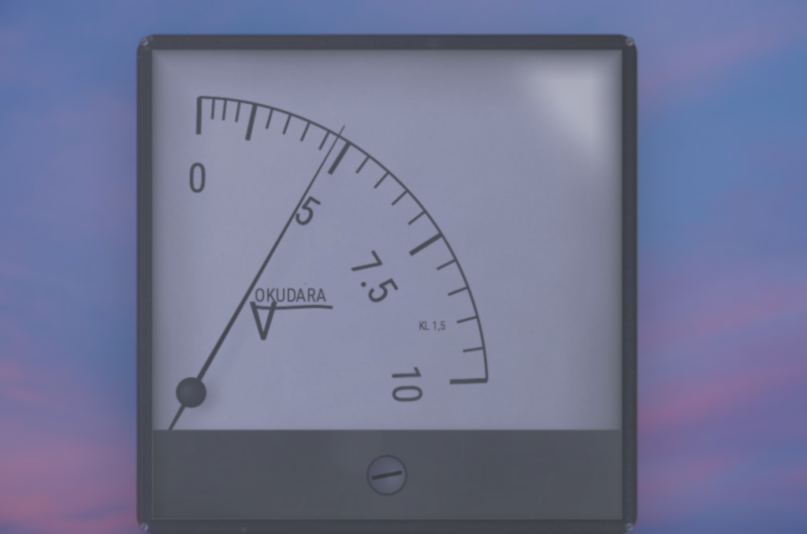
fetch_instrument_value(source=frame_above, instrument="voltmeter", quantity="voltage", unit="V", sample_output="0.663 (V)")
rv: 4.75 (V)
